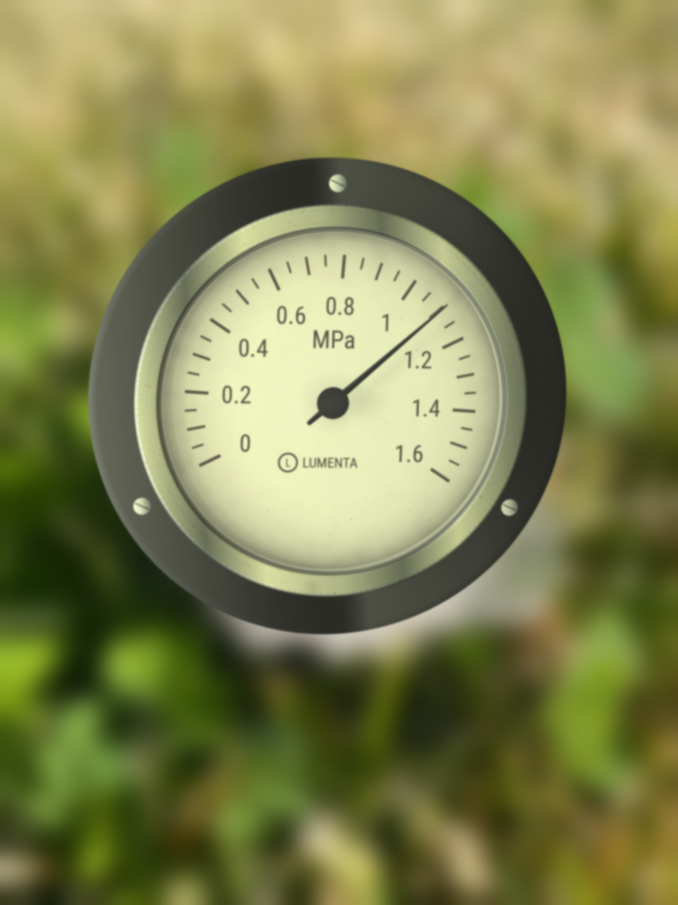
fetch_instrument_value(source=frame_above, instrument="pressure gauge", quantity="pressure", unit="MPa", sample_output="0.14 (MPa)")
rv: 1.1 (MPa)
